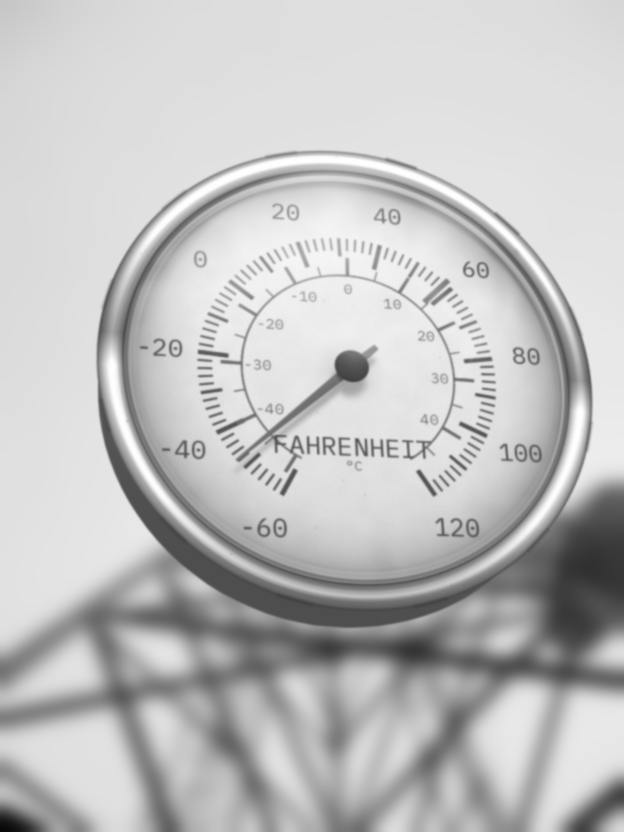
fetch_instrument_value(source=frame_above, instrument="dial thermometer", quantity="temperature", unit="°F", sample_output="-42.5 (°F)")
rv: -48 (°F)
